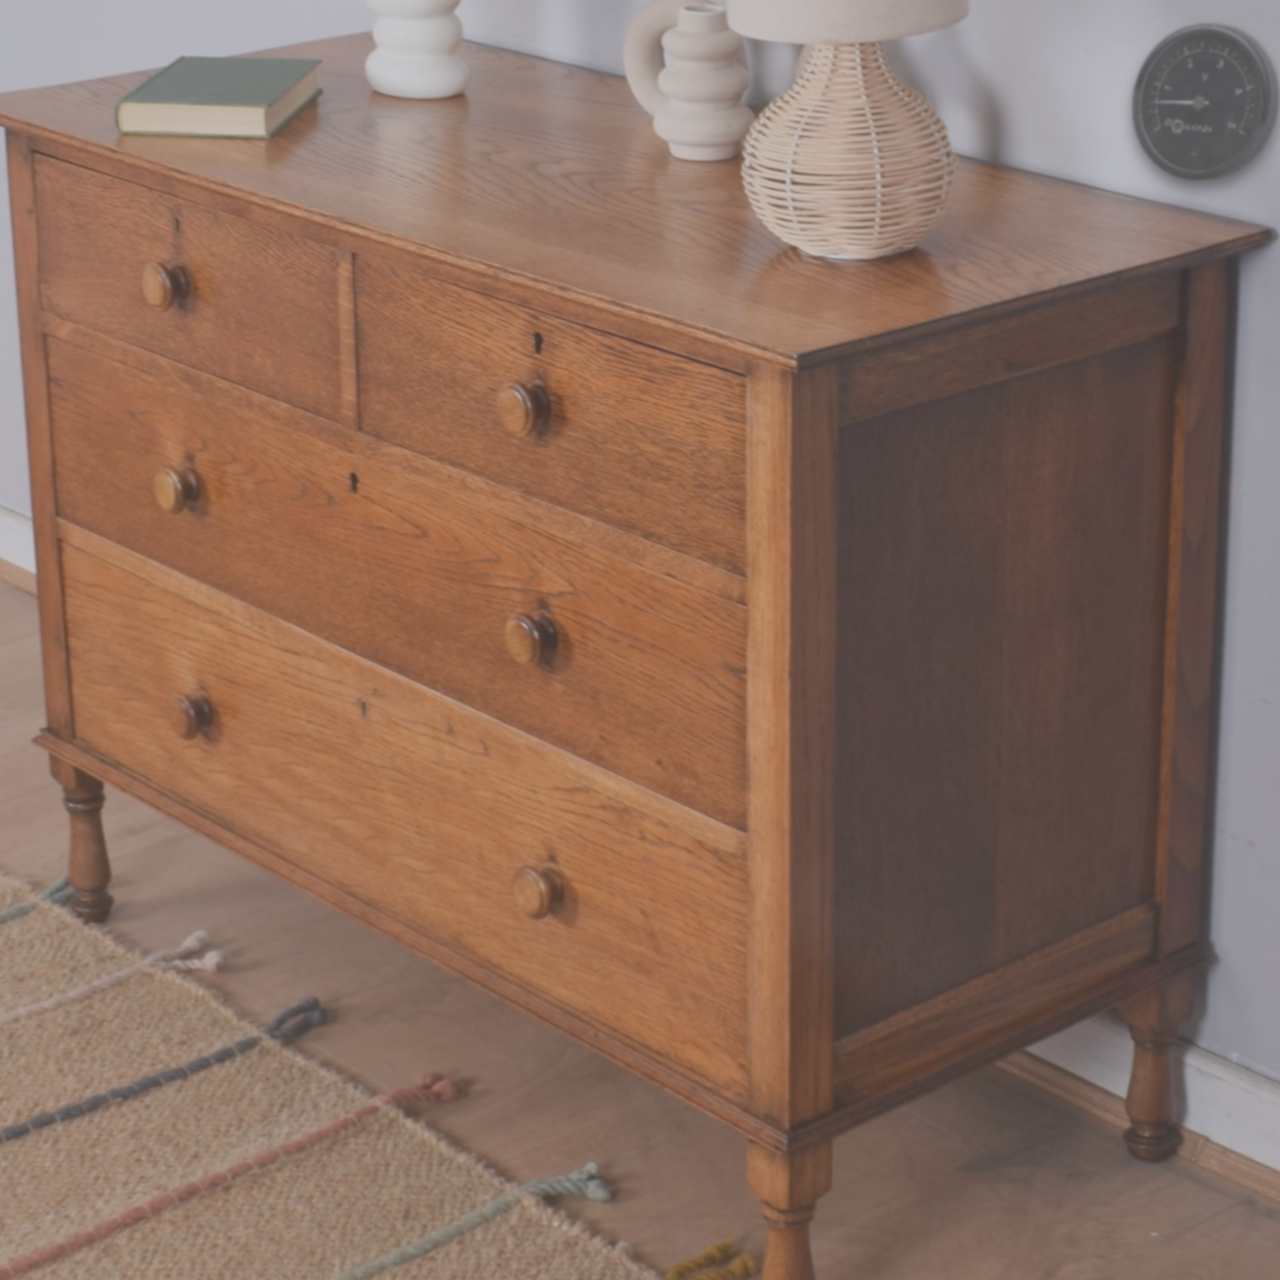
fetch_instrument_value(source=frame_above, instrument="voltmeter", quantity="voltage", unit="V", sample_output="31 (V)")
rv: 0.6 (V)
